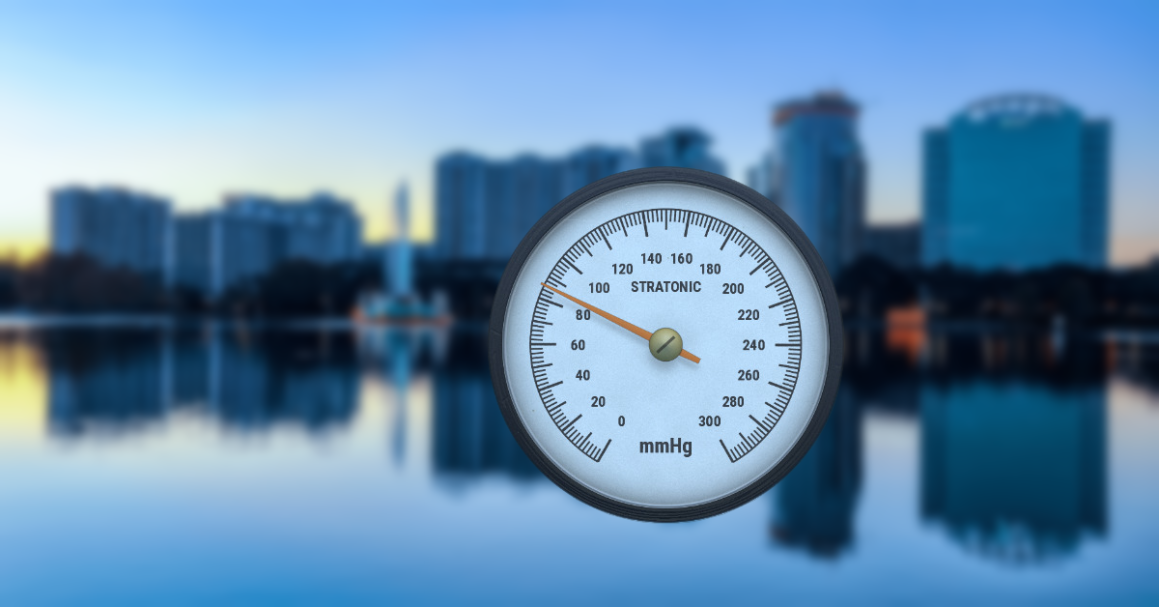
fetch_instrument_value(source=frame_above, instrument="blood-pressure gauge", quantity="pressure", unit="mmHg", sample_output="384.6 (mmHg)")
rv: 86 (mmHg)
